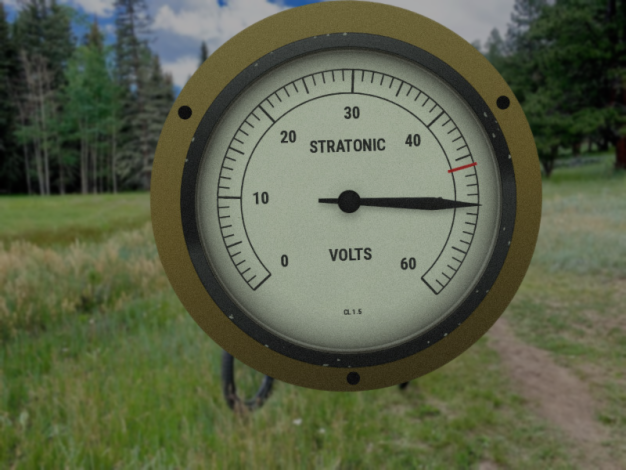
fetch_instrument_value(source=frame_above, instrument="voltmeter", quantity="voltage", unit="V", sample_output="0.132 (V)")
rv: 50 (V)
